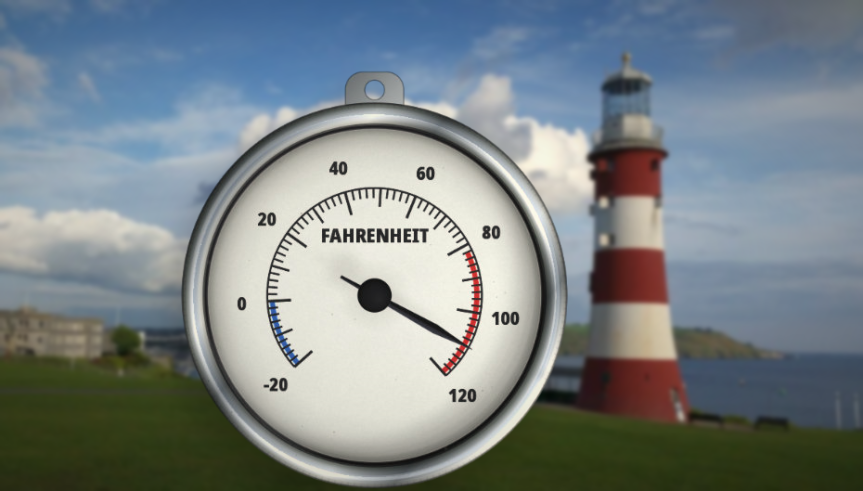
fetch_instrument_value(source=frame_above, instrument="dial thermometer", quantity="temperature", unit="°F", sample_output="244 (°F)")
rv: 110 (°F)
